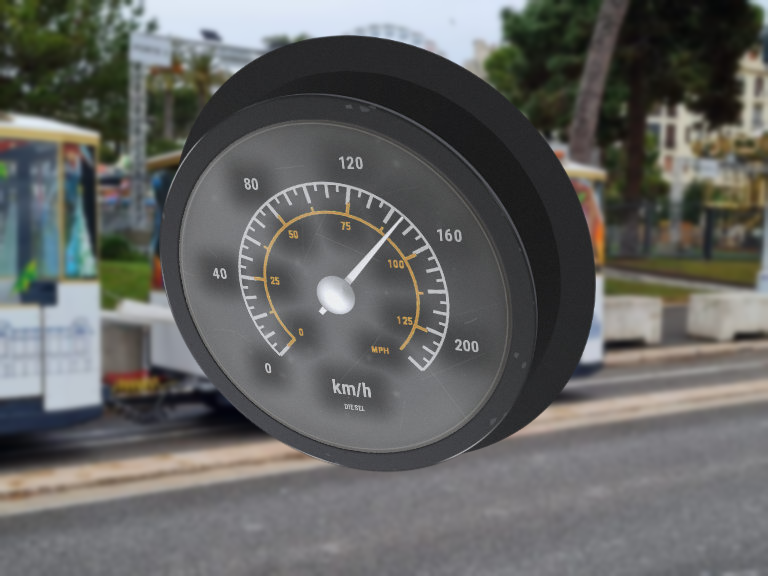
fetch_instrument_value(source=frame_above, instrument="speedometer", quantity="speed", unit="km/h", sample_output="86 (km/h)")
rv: 145 (km/h)
